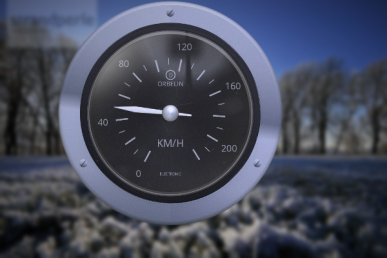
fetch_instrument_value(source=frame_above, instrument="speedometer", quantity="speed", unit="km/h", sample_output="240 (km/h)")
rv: 50 (km/h)
